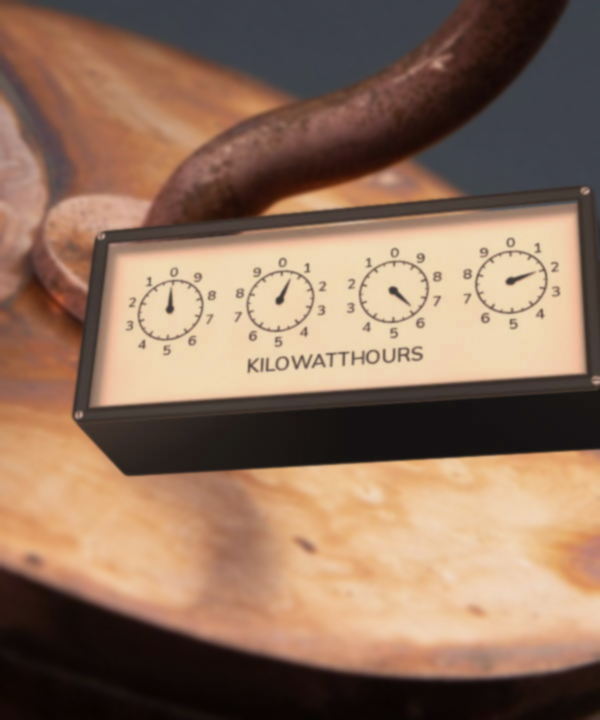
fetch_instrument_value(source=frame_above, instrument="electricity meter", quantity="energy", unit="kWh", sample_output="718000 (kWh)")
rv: 62 (kWh)
